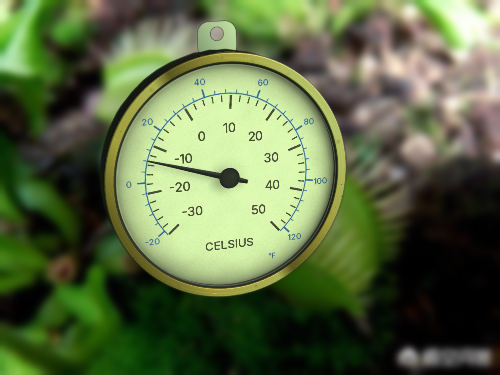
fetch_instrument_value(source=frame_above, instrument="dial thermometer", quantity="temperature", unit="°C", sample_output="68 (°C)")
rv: -13 (°C)
